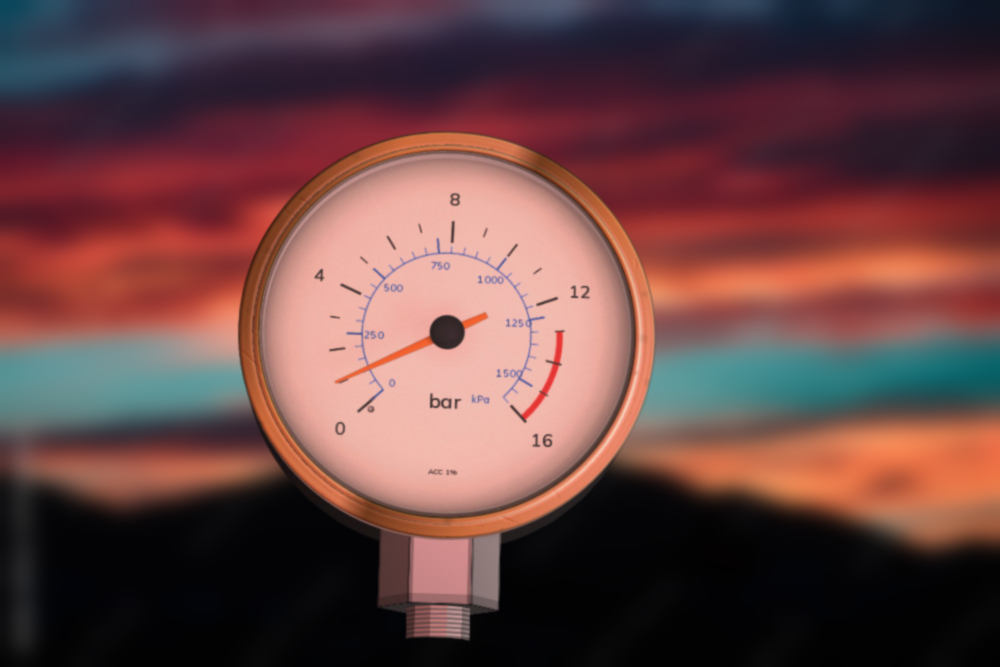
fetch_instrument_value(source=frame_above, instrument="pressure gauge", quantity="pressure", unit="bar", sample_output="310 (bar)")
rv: 1 (bar)
